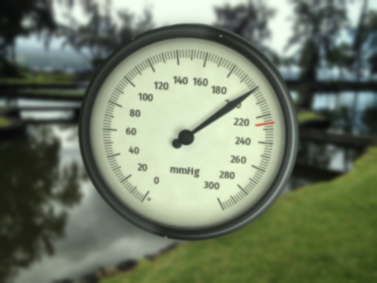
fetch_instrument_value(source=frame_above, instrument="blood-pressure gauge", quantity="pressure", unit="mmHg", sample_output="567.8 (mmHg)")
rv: 200 (mmHg)
